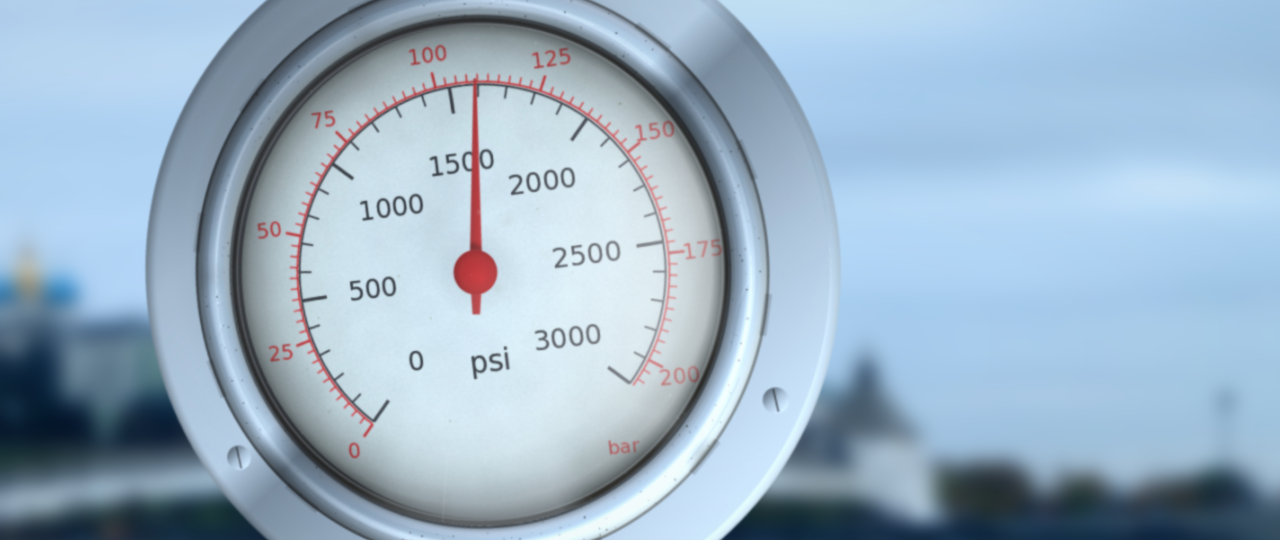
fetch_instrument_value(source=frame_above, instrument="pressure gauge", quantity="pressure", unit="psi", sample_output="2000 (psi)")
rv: 1600 (psi)
